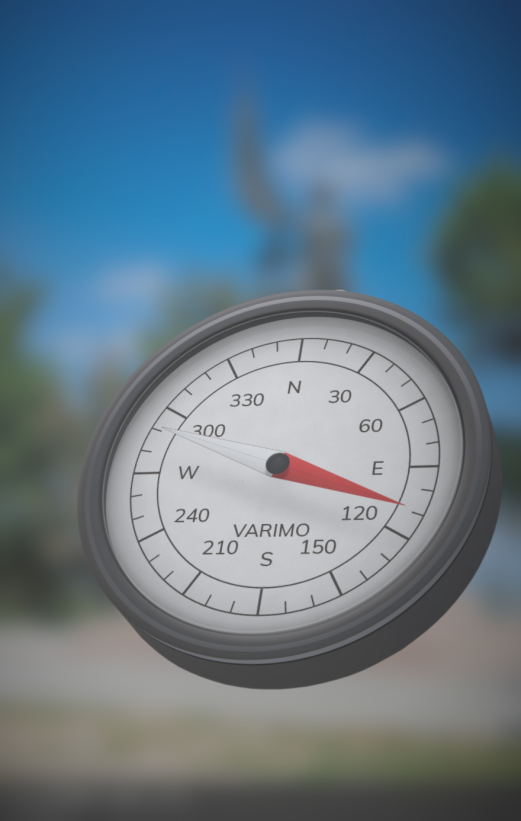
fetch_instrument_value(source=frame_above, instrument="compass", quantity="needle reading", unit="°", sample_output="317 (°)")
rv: 110 (°)
